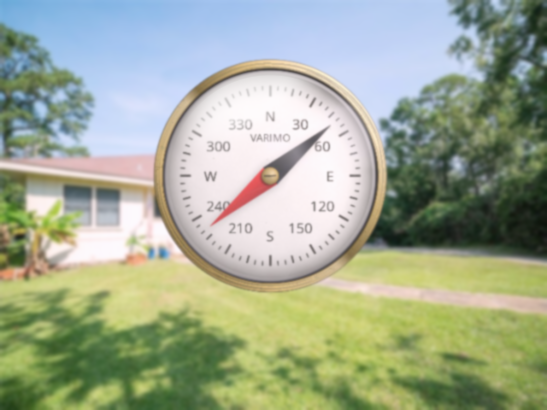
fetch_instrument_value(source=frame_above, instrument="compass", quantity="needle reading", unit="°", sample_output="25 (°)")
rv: 230 (°)
